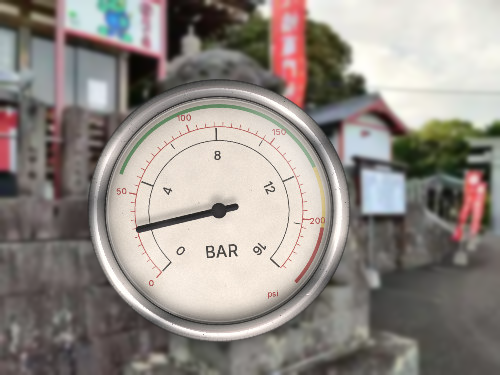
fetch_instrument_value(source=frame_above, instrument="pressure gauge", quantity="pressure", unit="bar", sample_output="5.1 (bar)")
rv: 2 (bar)
